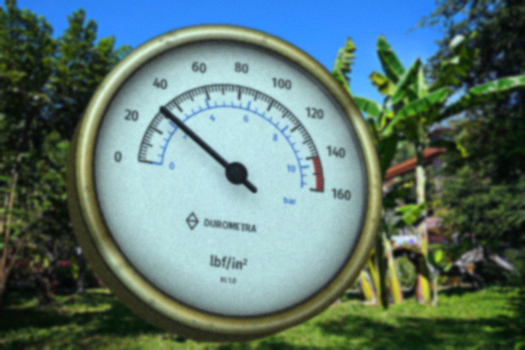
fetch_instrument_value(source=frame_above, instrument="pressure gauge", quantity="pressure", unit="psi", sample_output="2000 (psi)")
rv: 30 (psi)
